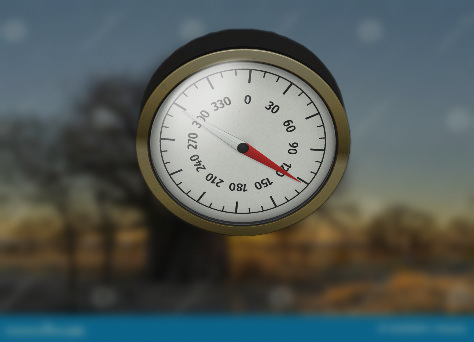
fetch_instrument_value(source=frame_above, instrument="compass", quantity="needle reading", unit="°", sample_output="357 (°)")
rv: 120 (°)
